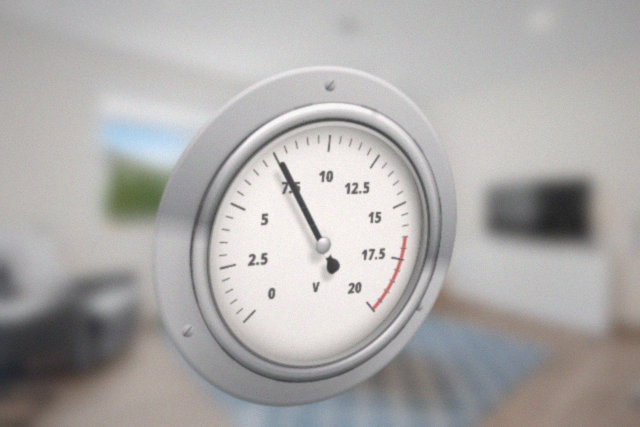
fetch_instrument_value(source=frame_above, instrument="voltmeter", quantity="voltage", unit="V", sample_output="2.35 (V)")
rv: 7.5 (V)
